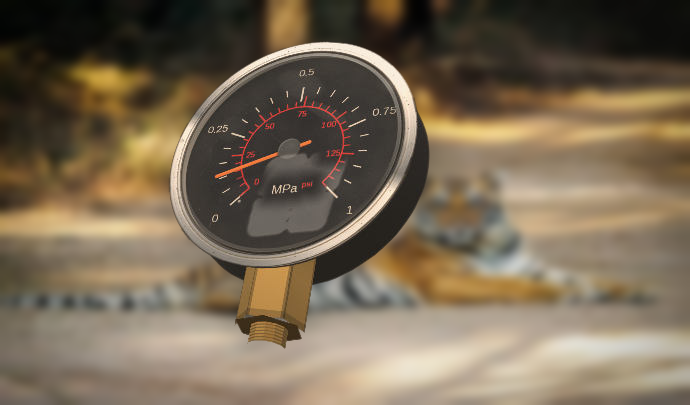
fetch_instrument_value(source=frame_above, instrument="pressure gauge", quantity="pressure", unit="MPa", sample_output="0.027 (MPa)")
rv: 0.1 (MPa)
